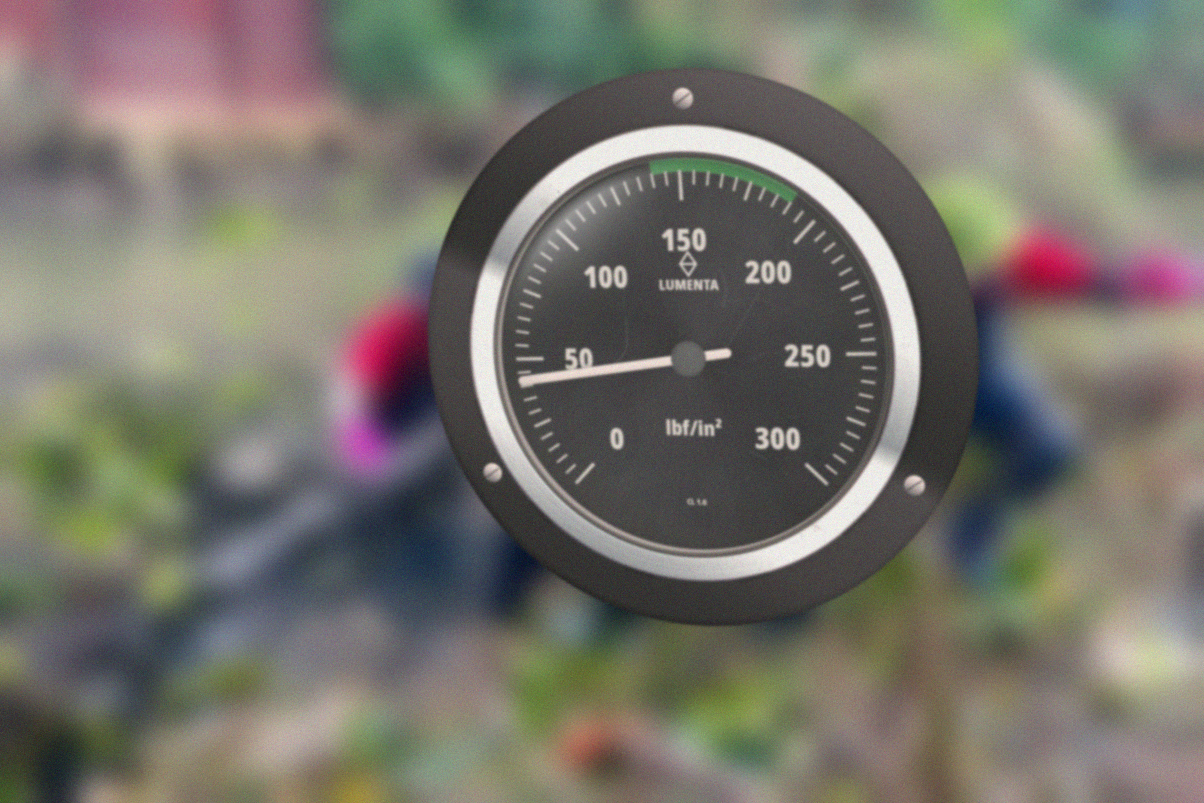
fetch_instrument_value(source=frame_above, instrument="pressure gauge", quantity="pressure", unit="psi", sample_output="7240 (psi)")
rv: 42.5 (psi)
